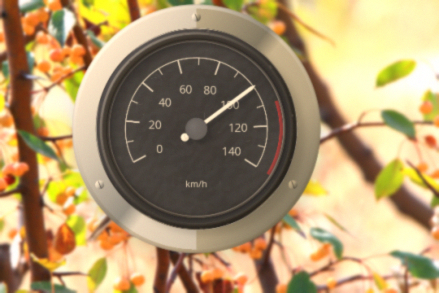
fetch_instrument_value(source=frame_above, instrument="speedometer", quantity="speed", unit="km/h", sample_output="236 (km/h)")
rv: 100 (km/h)
